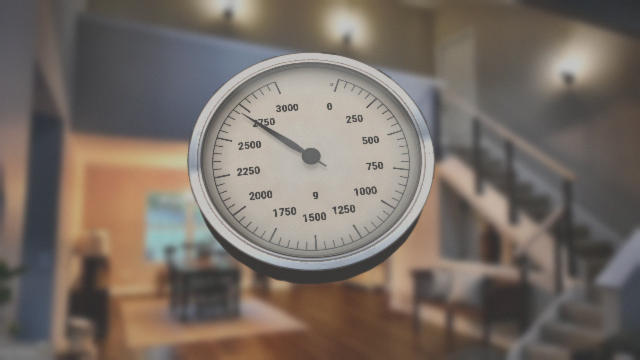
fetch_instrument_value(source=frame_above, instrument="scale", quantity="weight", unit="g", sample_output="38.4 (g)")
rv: 2700 (g)
